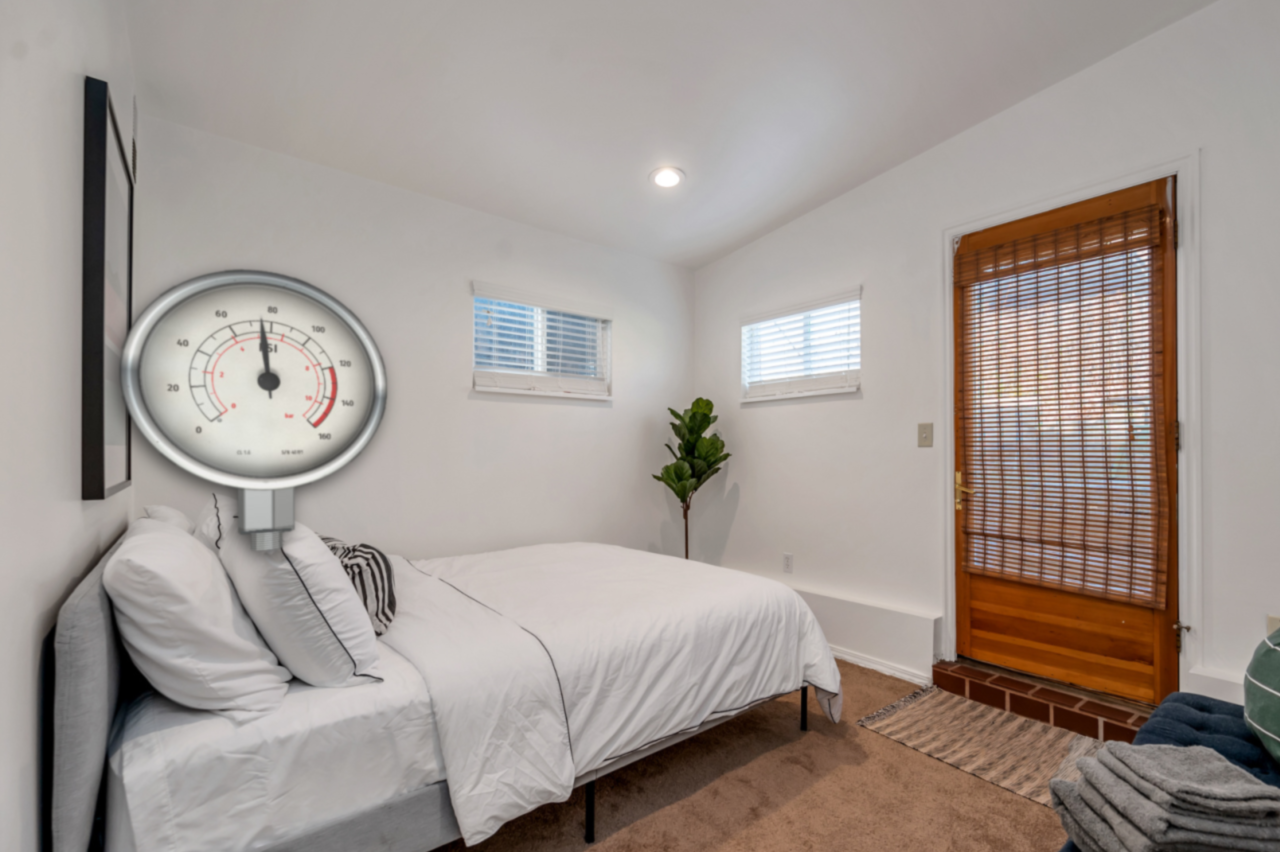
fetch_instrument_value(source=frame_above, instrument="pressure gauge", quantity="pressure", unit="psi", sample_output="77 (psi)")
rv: 75 (psi)
